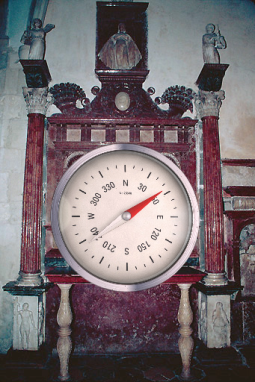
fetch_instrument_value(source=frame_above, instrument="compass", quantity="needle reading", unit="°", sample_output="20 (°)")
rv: 55 (°)
